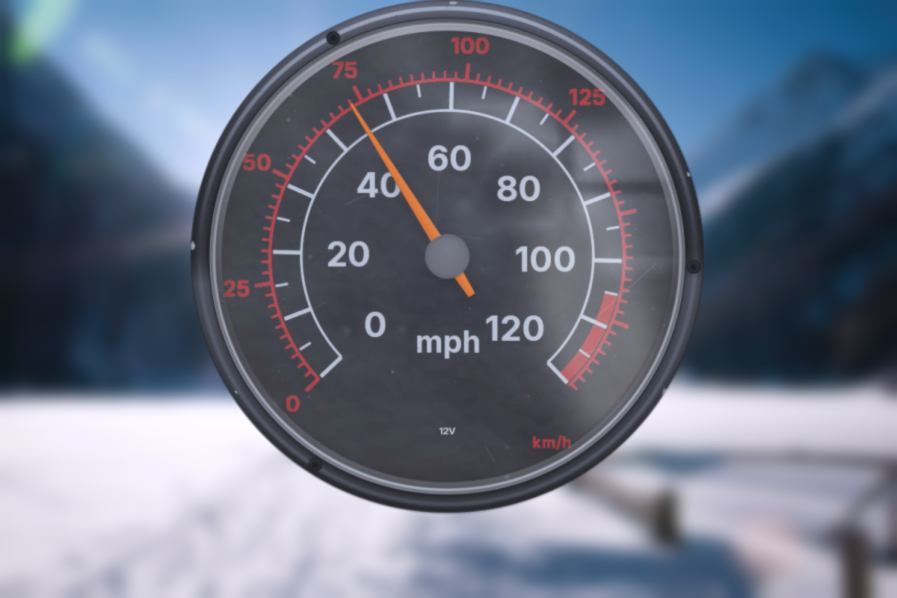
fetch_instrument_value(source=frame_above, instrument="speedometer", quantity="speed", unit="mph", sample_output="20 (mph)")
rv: 45 (mph)
